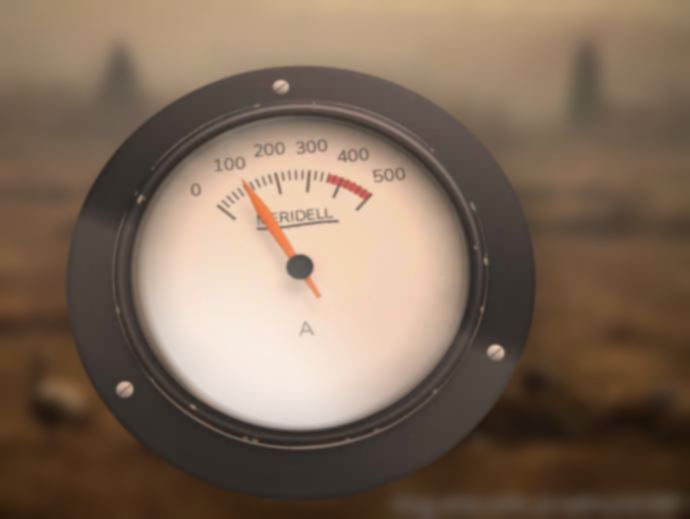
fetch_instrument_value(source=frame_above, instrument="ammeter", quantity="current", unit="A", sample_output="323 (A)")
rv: 100 (A)
